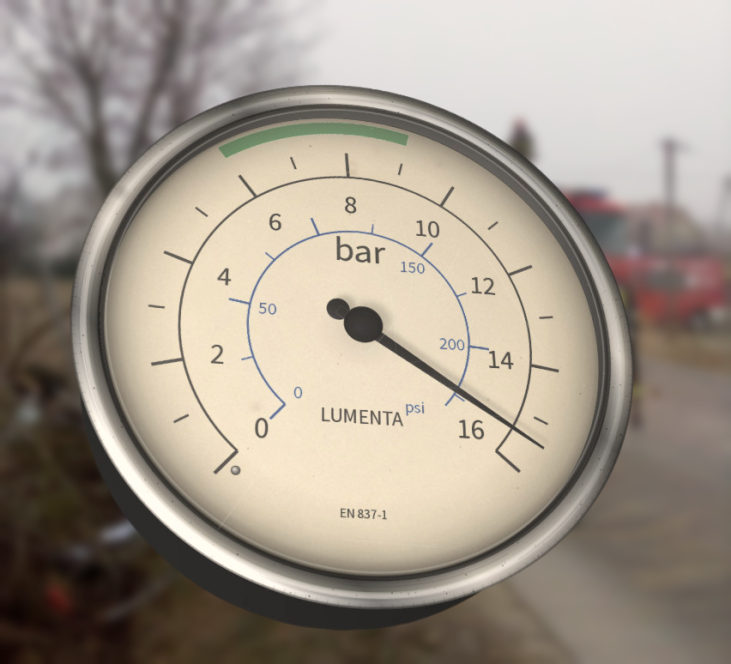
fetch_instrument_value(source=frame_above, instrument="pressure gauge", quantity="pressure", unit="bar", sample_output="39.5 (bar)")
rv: 15.5 (bar)
